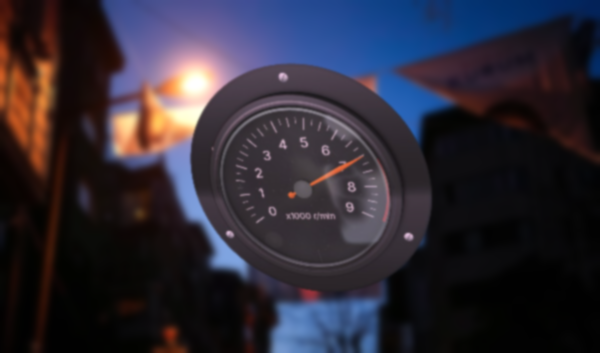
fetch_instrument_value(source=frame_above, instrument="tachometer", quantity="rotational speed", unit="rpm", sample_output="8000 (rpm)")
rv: 7000 (rpm)
